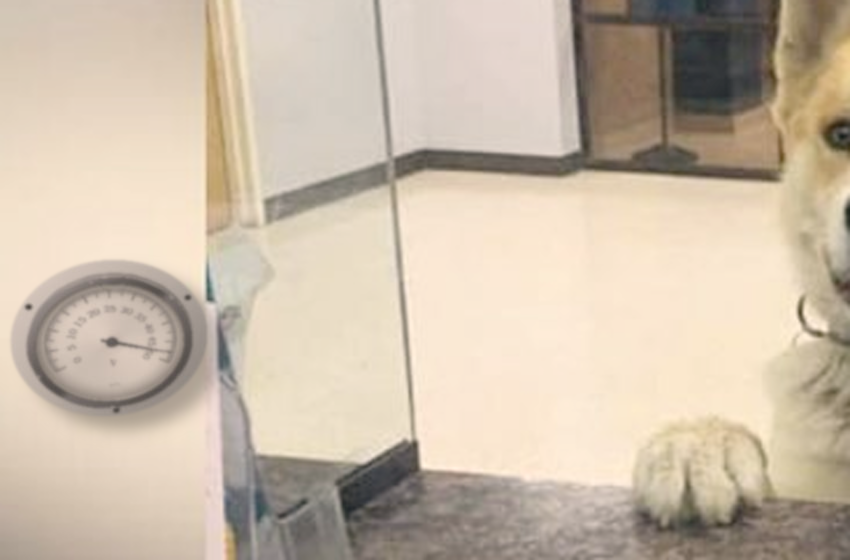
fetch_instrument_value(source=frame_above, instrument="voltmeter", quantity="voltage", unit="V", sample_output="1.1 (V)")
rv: 47.5 (V)
